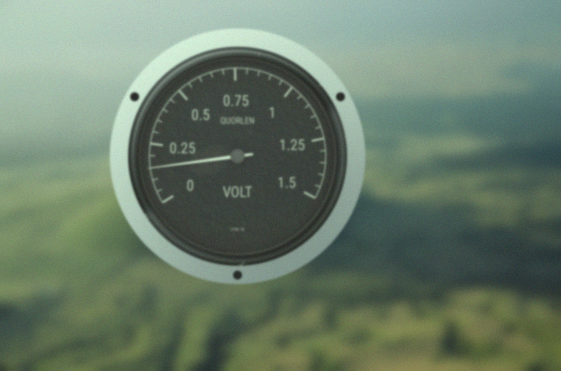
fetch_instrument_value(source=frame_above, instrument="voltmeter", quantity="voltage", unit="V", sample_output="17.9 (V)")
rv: 0.15 (V)
